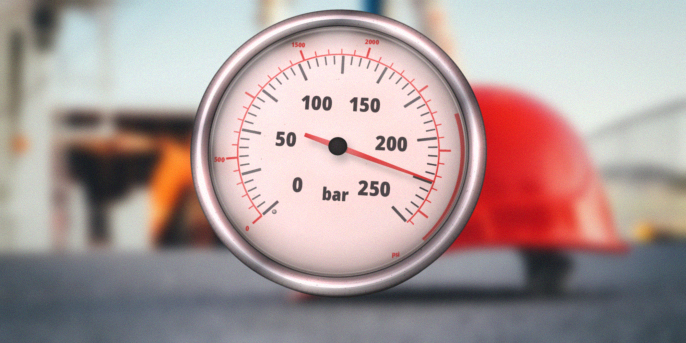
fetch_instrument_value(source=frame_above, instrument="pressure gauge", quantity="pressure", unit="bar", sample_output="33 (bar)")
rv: 225 (bar)
